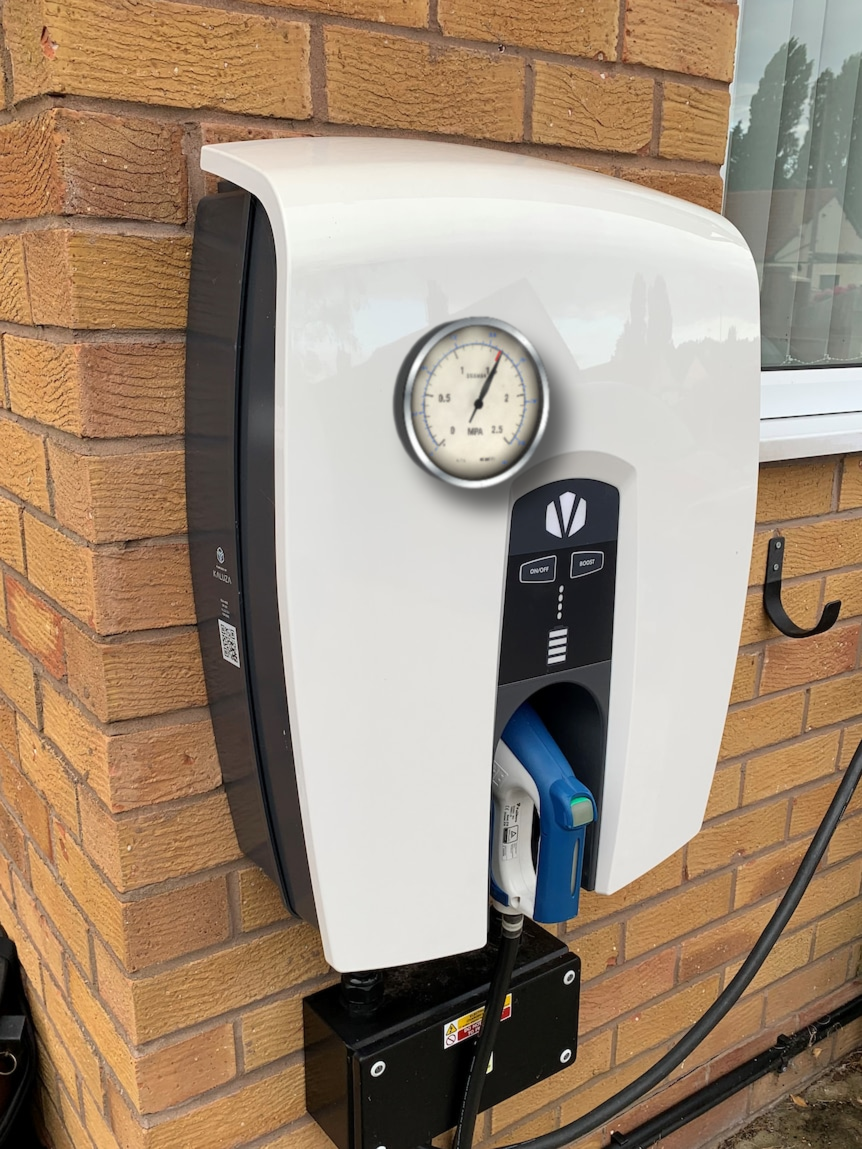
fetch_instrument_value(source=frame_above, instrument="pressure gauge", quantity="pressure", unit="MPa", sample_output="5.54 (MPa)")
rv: 1.5 (MPa)
